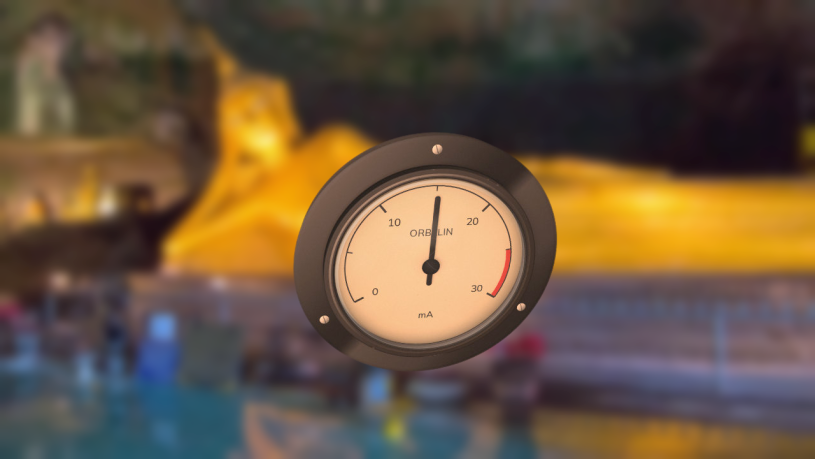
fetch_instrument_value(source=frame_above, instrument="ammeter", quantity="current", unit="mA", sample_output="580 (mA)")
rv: 15 (mA)
